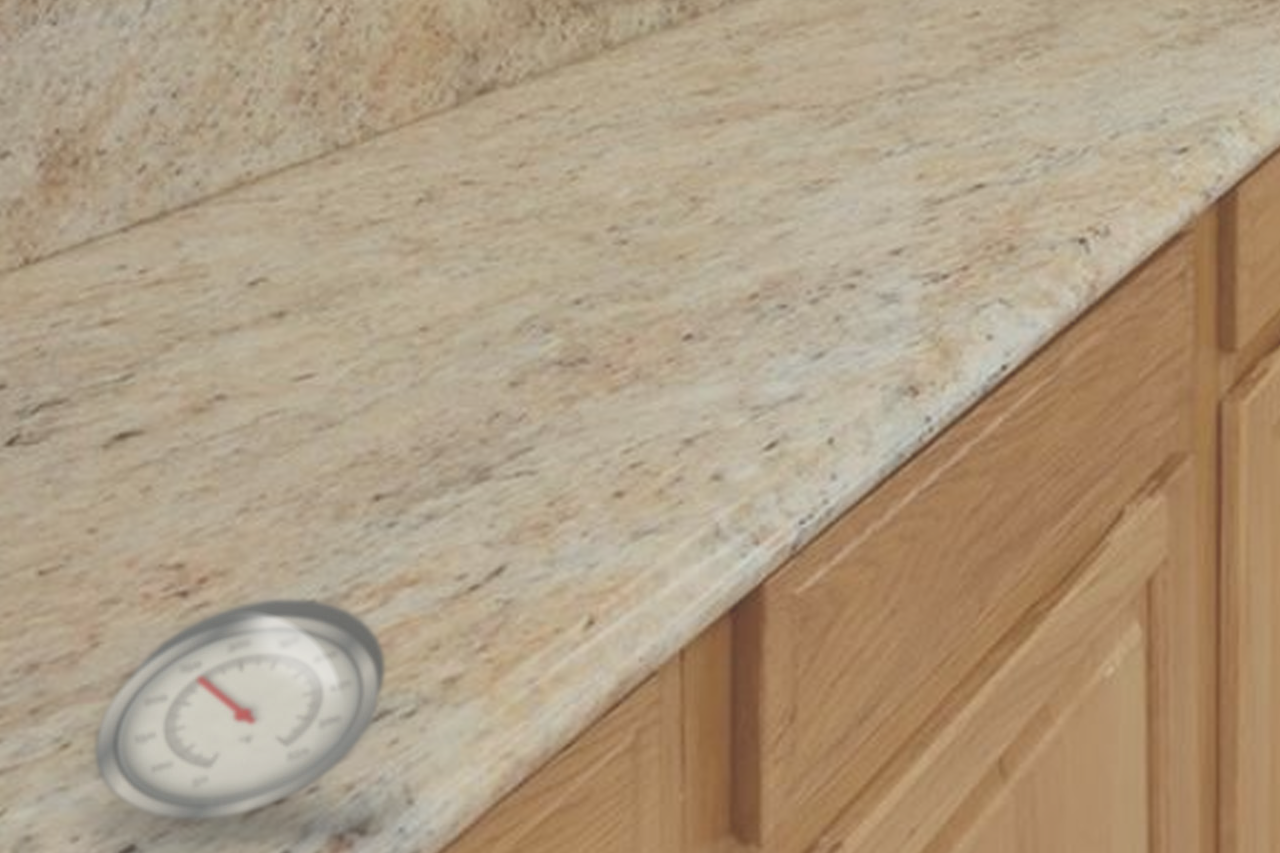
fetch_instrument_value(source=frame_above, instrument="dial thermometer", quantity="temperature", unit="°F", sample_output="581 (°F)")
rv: 250 (°F)
